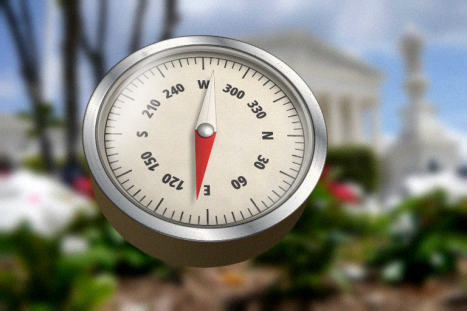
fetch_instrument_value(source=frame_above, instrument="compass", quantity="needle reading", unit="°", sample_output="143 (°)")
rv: 97.5 (°)
